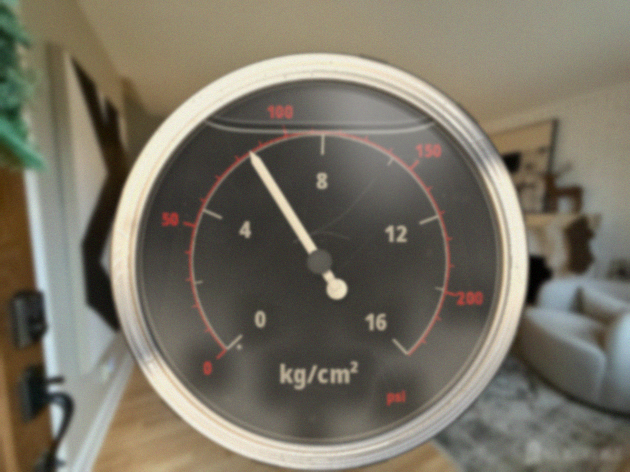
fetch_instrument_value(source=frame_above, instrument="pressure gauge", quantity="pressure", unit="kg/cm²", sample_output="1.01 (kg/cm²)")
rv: 6 (kg/cm²)
